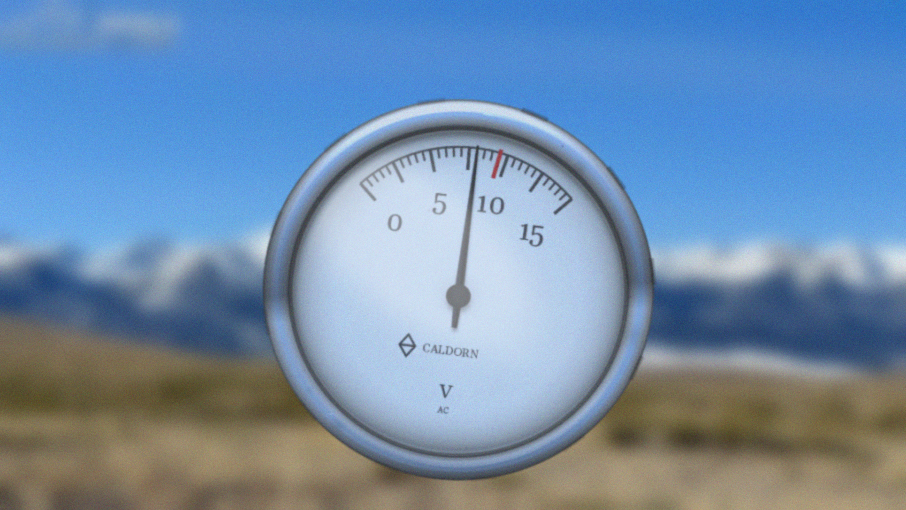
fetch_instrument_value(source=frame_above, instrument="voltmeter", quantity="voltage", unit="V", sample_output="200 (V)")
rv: 8 (V)
